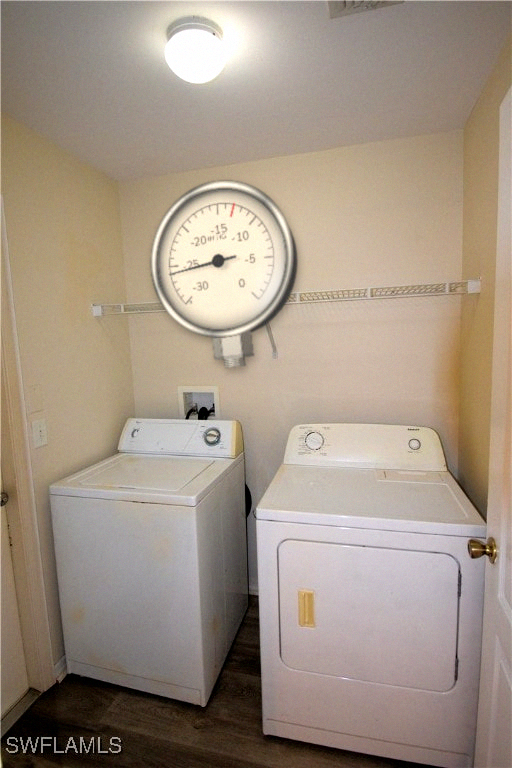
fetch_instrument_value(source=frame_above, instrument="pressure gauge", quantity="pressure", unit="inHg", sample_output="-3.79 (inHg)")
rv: -26 (inHg)
